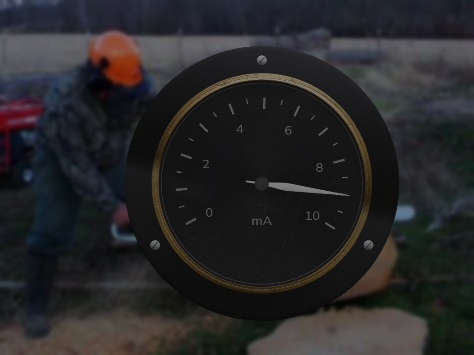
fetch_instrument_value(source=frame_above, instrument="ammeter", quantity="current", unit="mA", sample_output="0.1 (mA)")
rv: 9 (mA)
